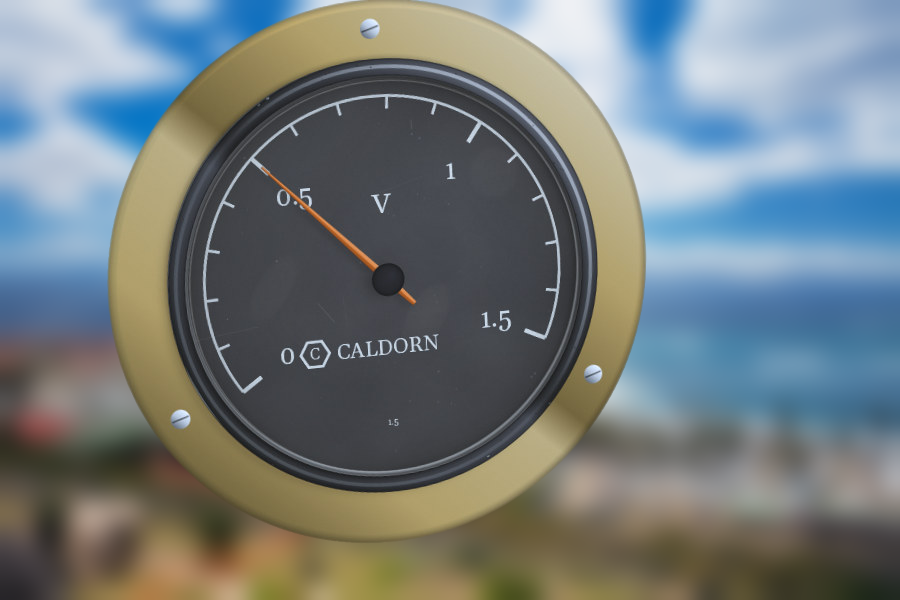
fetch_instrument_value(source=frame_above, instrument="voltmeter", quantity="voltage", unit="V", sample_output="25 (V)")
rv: 0.5 (V)
